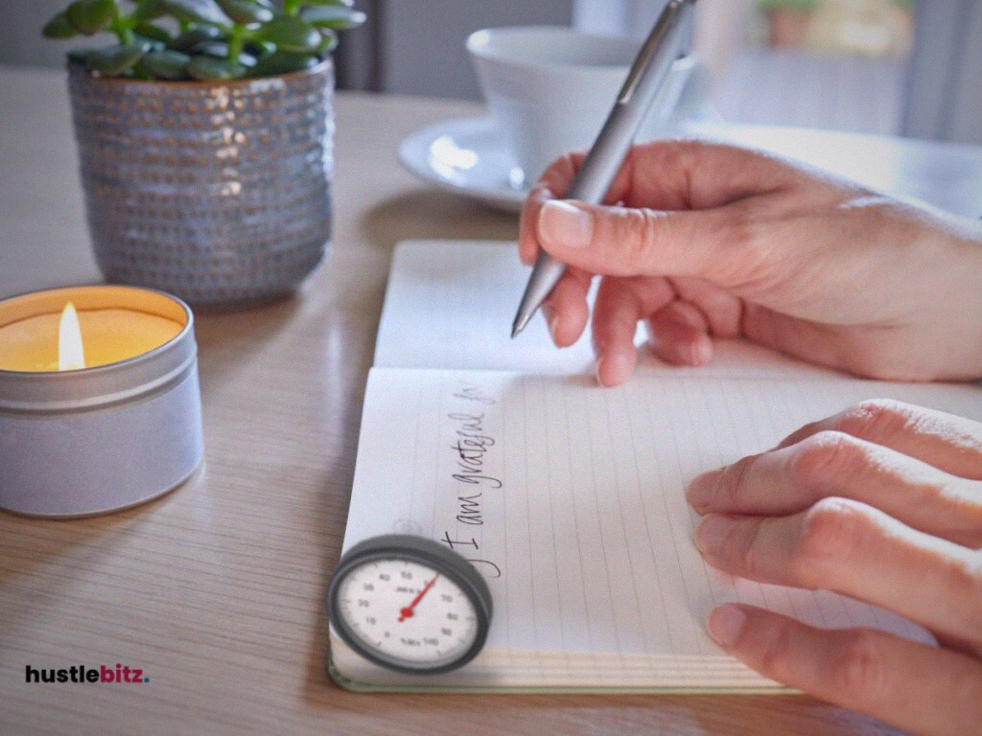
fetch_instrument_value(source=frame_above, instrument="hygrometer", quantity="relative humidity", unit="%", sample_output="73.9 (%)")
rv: 60 (%)
